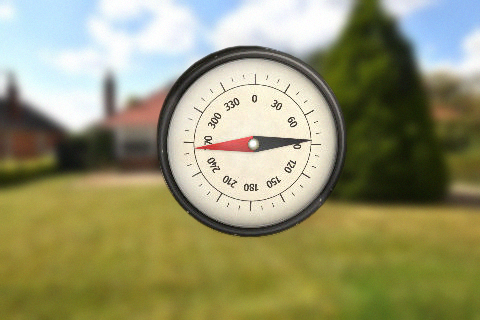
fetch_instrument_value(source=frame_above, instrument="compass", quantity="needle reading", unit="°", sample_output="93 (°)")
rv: 265 (°)
